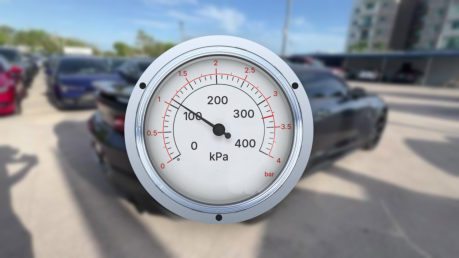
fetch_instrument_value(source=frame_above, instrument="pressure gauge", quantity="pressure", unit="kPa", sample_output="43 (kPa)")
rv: 110 (kPa)
